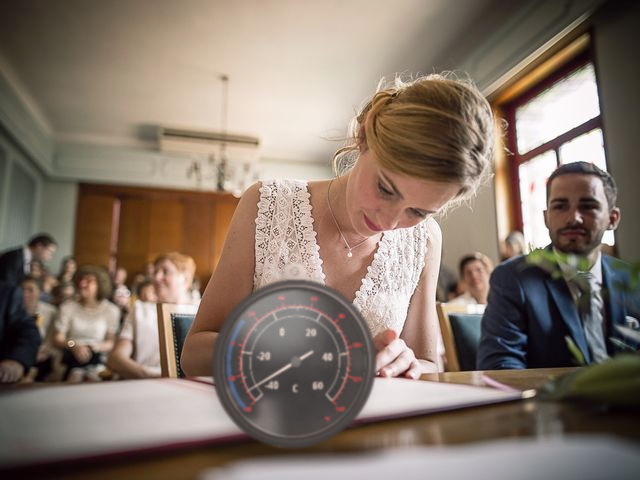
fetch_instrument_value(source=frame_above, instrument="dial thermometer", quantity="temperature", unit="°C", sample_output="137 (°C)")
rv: -35 (°C)
